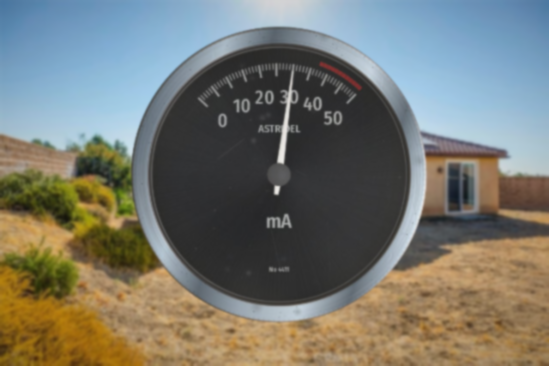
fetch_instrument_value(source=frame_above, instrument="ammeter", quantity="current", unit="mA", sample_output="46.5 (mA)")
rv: 30 (mA)
